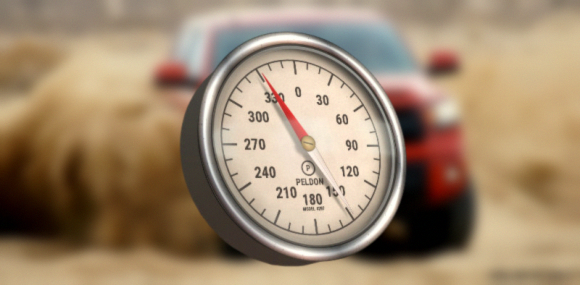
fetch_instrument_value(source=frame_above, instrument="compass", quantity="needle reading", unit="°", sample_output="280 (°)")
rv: 330 (°)
